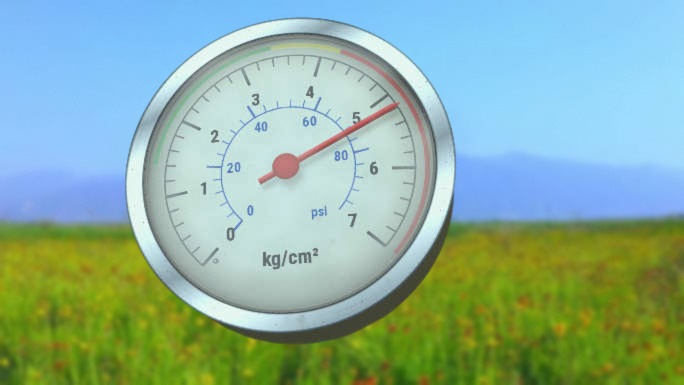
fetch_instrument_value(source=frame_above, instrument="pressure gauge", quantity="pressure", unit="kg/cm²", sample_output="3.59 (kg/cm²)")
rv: 5.2 (kg/cm²)
